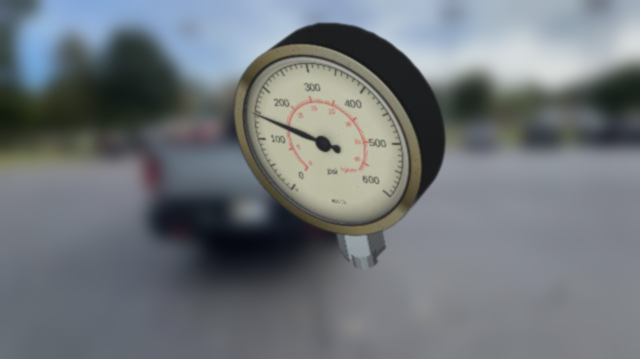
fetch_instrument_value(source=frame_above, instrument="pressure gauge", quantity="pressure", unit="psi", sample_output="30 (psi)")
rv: 150 (psi)
